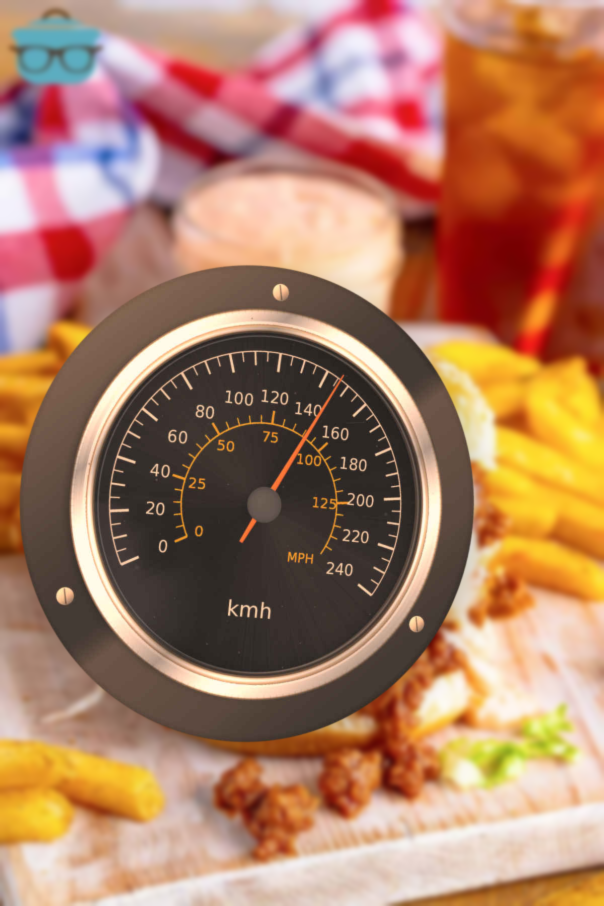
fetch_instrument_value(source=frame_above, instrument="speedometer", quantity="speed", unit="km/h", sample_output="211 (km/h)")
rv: 145 (km/h)
